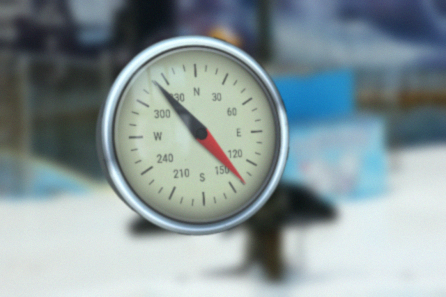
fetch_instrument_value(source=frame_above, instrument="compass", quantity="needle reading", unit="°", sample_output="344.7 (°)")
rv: 140 (°)
